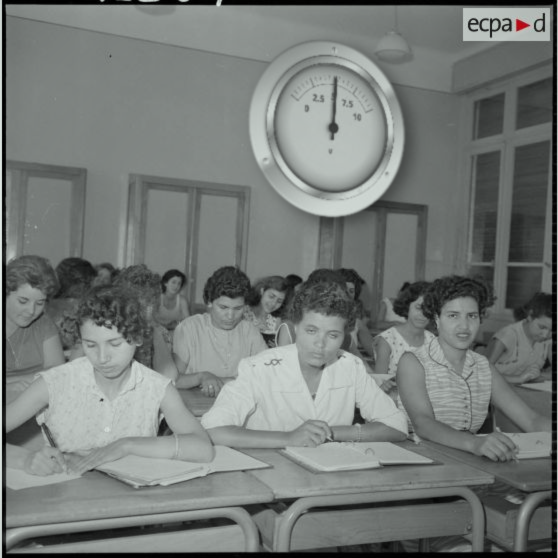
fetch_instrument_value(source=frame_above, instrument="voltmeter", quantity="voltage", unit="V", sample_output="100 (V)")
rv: 5 (V)
